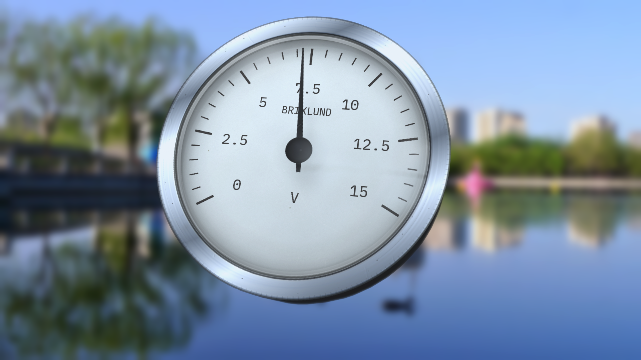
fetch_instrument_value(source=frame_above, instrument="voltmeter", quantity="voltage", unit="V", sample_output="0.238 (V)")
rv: 7.25 (V)
